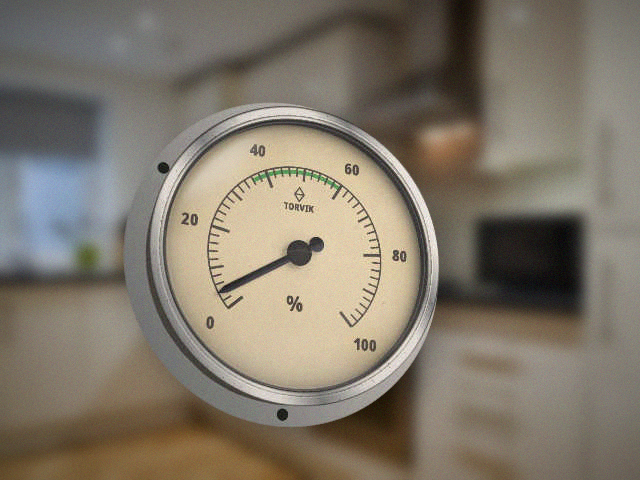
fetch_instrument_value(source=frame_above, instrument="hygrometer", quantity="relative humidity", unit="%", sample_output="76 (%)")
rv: 4 (%)
